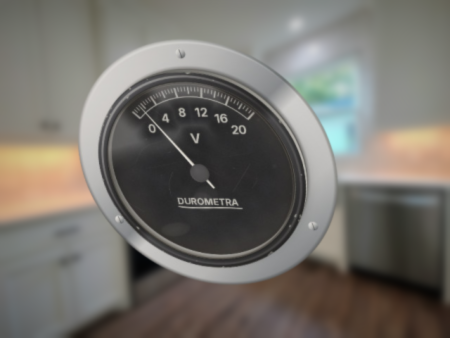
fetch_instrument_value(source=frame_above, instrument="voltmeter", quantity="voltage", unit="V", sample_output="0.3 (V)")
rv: 2 (V)
